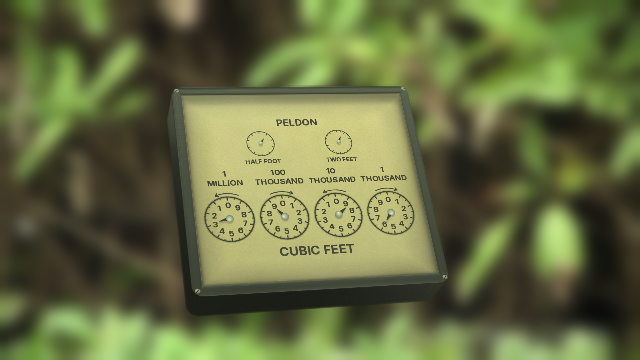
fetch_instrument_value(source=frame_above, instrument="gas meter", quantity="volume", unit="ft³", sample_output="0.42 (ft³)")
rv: 288600 (ft³)
